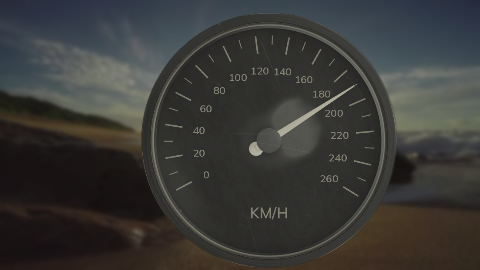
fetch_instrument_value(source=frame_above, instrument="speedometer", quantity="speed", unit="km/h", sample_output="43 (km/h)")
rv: 190 (km/h)
